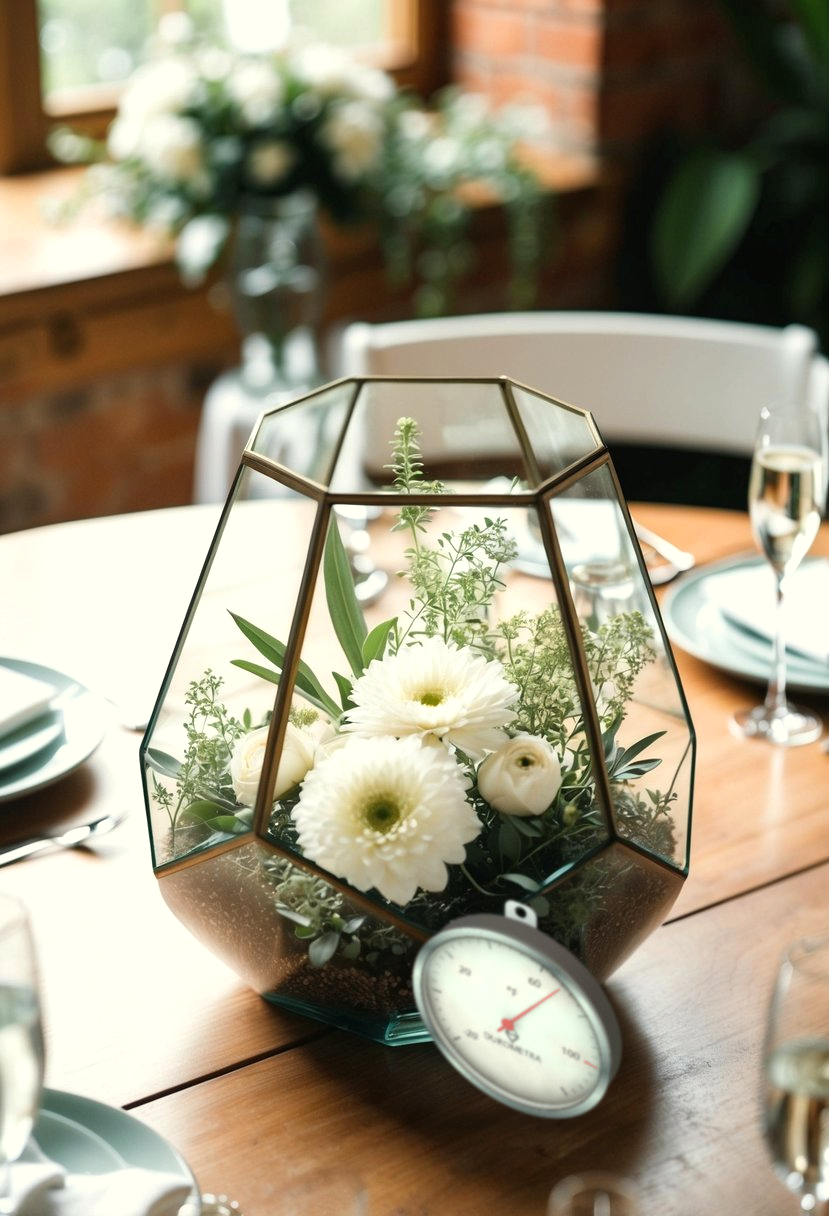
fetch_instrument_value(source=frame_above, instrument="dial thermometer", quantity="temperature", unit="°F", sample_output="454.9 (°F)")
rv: 68 (°F)
